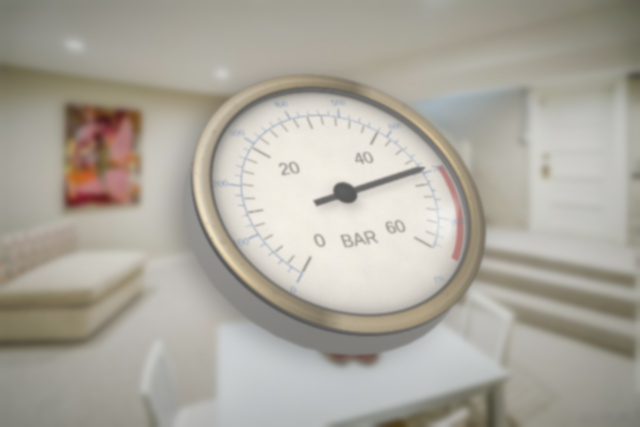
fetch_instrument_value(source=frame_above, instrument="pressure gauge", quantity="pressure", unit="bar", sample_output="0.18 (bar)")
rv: 48 (bar)
